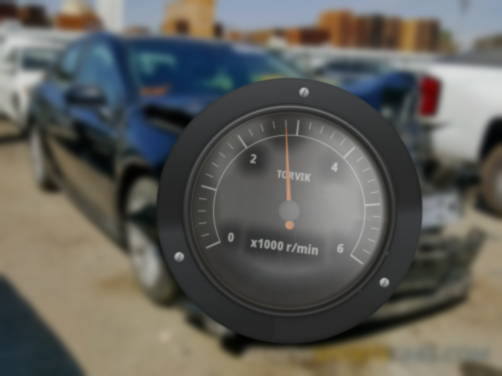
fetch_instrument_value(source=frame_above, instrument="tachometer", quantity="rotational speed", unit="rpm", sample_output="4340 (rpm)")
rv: 2800 (rpm)
